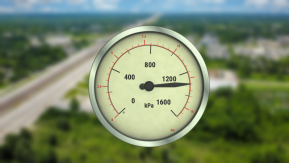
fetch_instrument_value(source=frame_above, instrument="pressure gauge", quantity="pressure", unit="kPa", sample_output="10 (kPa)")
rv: 1300 (kPa)
